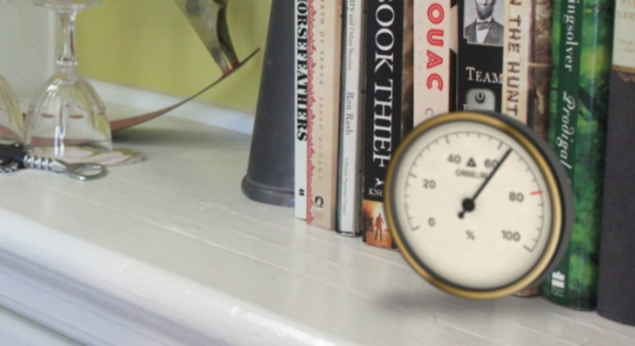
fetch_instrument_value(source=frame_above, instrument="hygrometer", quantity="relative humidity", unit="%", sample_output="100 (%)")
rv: 64 (%)
